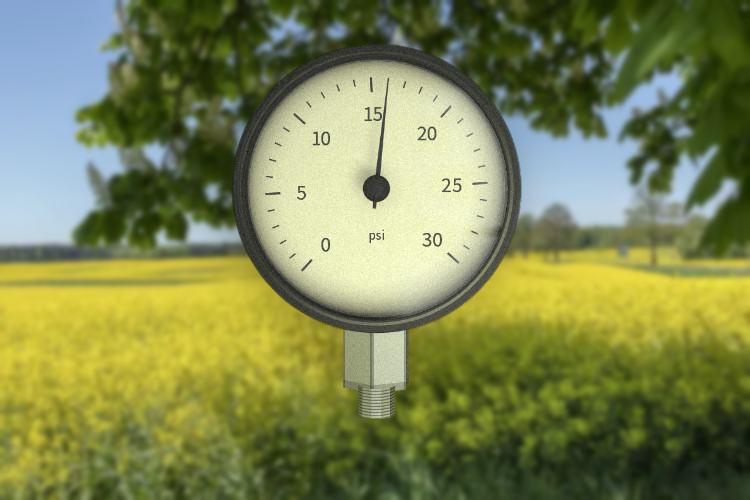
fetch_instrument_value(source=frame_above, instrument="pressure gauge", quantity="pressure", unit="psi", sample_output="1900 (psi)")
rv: 16 (psi)
